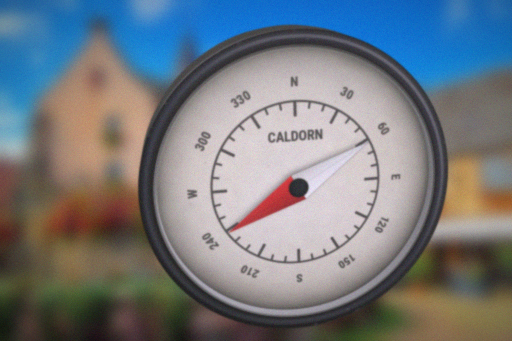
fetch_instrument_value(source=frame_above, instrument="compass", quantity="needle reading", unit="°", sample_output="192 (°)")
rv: 240 (°)
